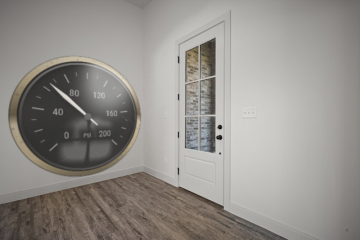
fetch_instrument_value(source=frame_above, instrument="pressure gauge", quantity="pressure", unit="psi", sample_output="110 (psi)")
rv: 65 (psi)
